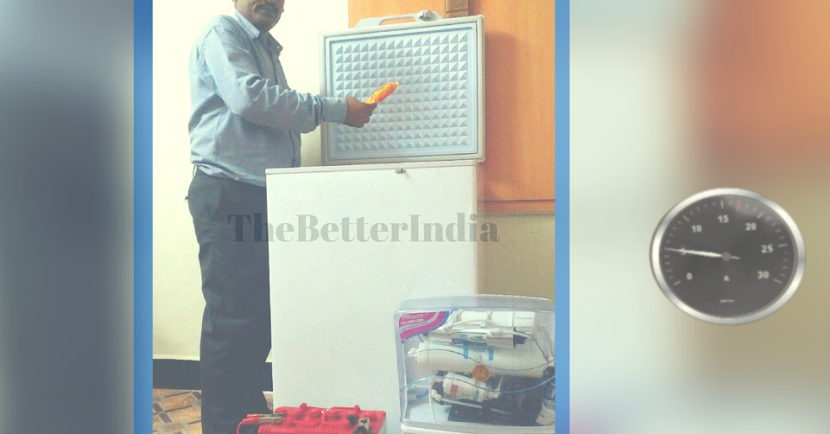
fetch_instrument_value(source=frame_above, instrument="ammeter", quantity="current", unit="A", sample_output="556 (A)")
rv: 5 (A)
